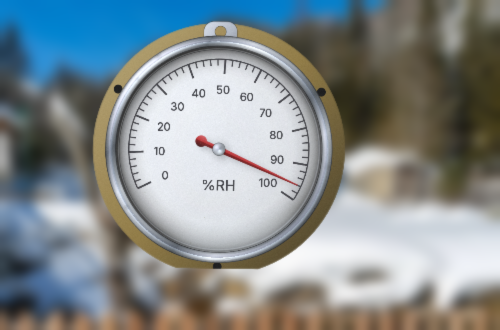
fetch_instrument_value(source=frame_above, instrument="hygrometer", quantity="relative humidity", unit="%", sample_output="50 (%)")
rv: 96 (%)
